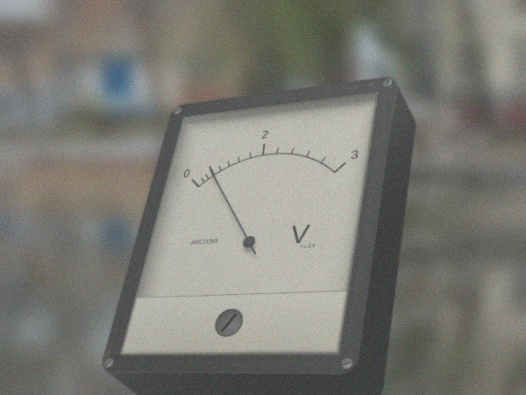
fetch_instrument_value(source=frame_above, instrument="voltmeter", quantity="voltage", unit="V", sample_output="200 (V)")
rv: 1 (V)
